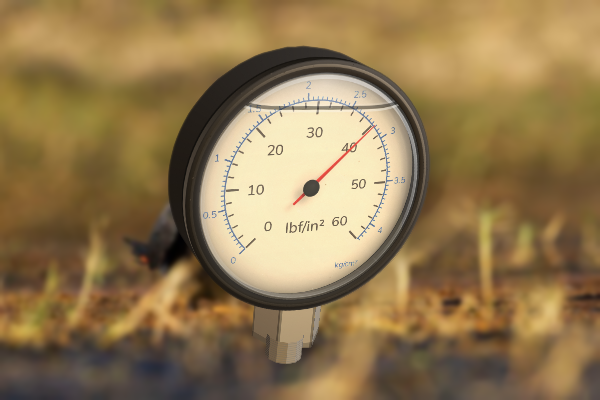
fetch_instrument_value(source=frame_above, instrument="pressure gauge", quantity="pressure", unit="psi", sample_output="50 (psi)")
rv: 40 (psi)
